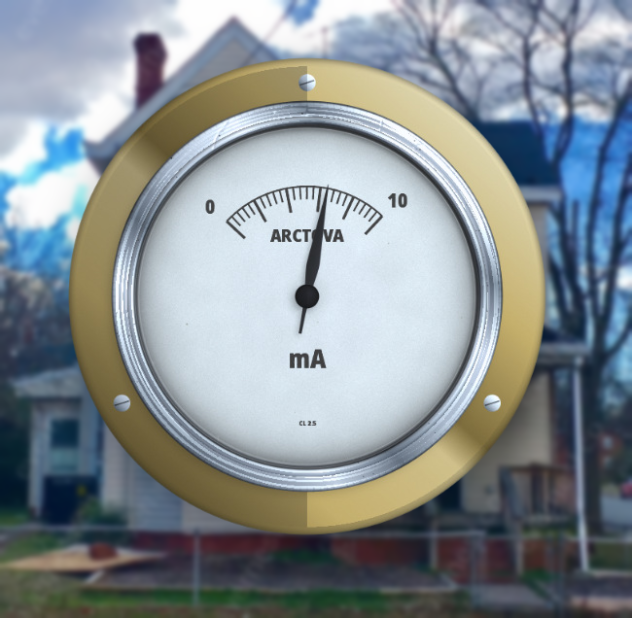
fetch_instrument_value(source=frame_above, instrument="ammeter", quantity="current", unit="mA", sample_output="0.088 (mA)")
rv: 6.4 (mA)
